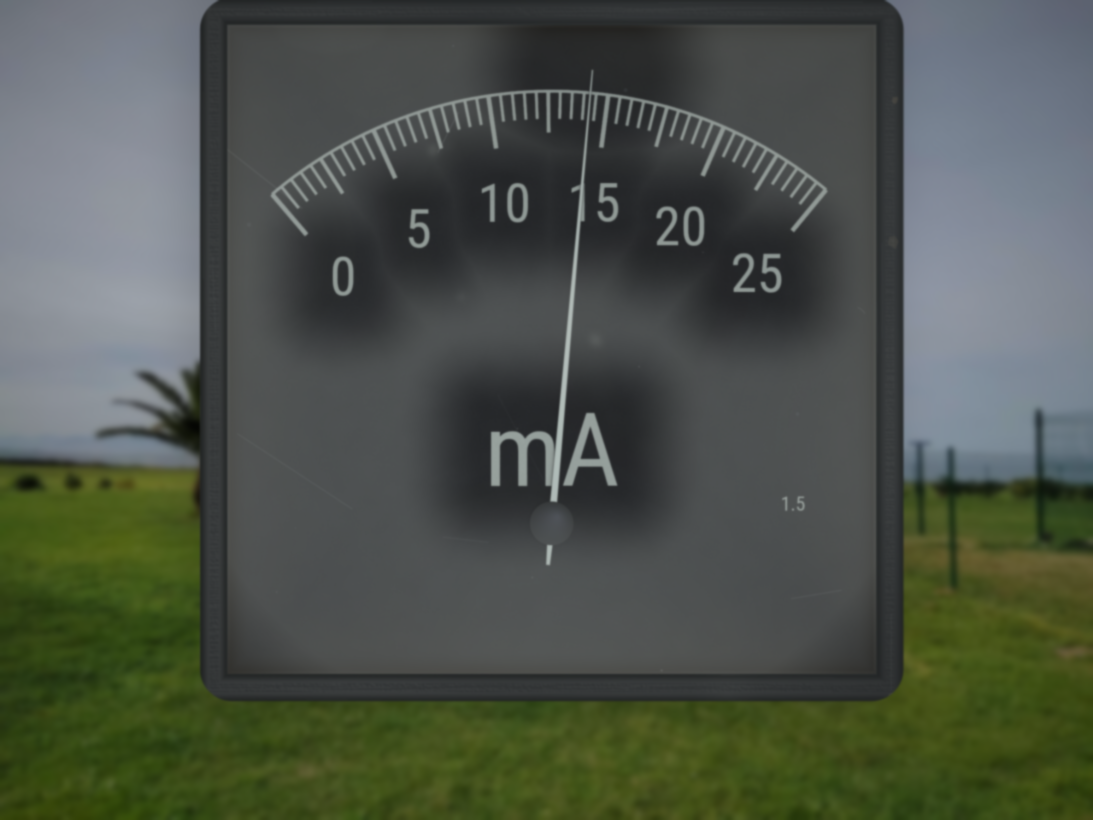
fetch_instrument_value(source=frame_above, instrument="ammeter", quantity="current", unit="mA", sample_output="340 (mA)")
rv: 14.25 (mA)
